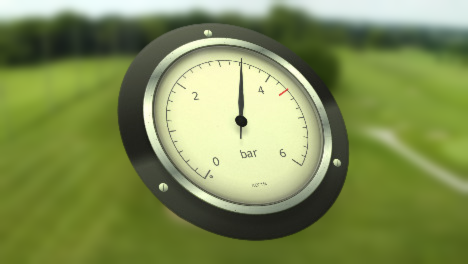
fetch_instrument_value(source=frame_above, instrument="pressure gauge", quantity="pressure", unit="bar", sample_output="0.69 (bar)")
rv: 3.4 (bar)
